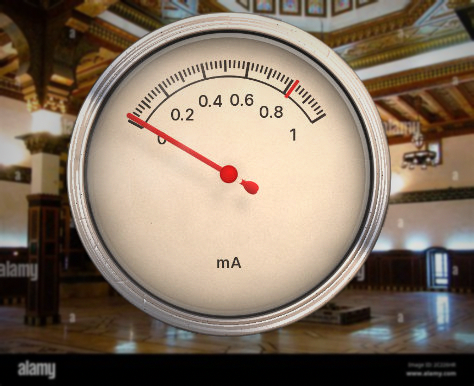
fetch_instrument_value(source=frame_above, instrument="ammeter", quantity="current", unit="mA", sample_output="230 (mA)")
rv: 0.02 (mA)
